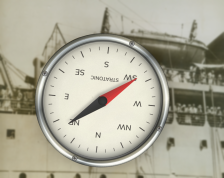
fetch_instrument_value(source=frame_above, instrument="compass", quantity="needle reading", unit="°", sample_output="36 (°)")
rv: 230 (°)
